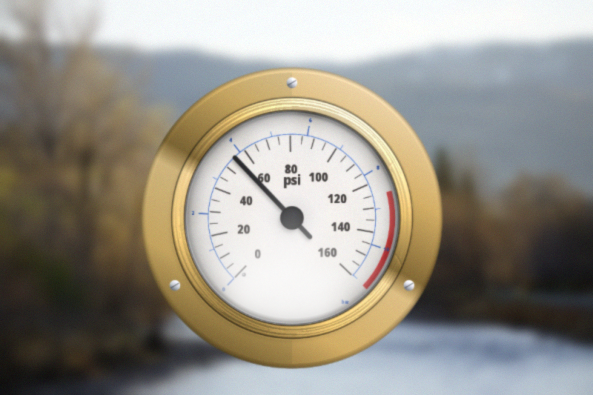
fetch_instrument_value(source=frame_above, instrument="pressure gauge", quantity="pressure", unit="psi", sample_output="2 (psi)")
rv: 55 (psi)
